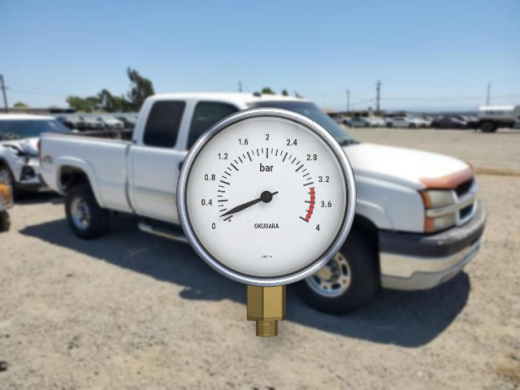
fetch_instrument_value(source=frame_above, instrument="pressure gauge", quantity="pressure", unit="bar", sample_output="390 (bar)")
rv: 0.1 (bar)
